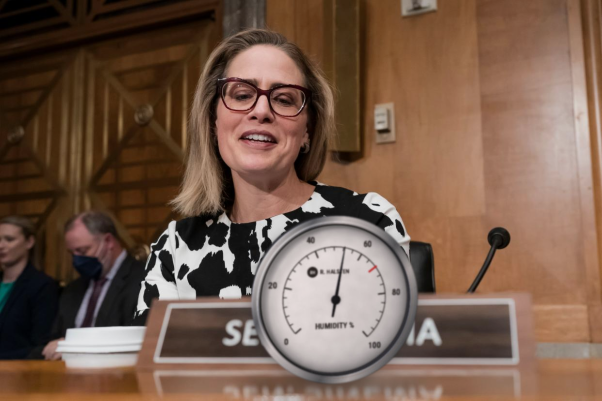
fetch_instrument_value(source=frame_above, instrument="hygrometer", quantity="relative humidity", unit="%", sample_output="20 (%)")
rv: 52 (%)
